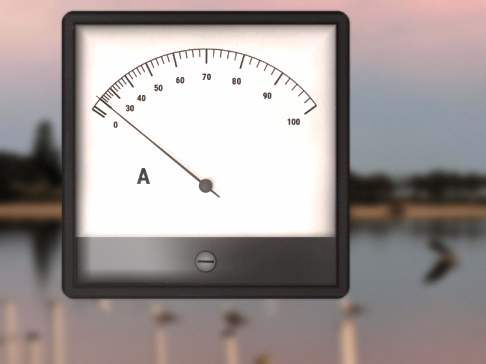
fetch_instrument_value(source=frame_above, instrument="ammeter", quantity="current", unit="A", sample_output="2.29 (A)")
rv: 20 (A)
